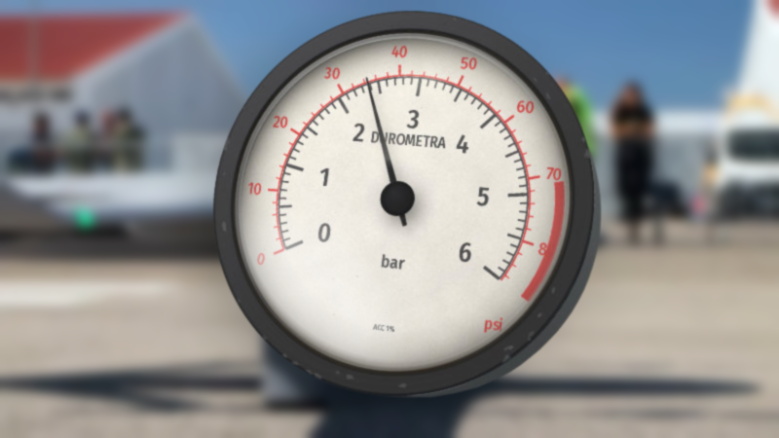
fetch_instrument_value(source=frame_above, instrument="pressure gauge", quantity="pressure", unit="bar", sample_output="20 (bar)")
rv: 2.4 (bar)
